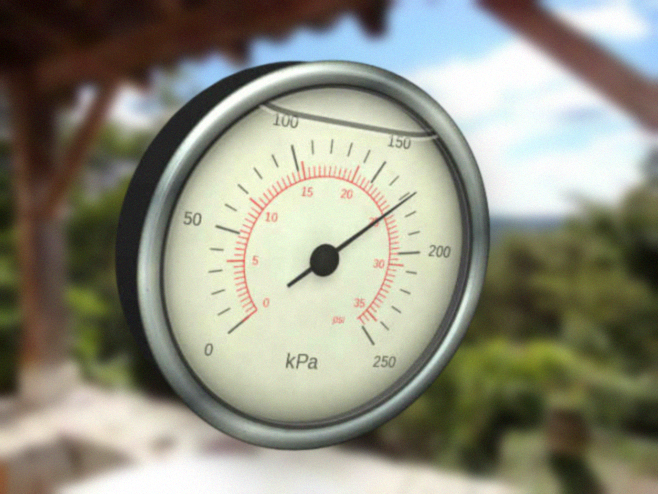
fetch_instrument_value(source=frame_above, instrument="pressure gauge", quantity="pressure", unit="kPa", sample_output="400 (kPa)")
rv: 170 (kPa)
